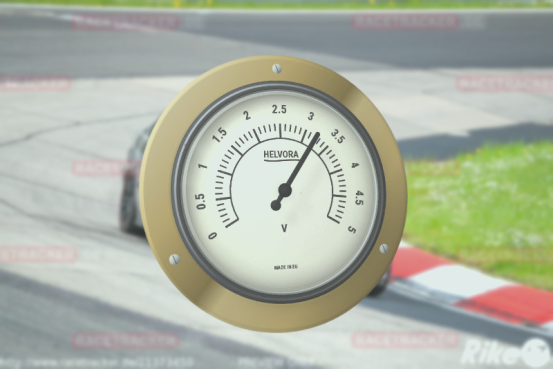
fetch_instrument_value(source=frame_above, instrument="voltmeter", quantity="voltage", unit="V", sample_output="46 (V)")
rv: 3.2 (V)
